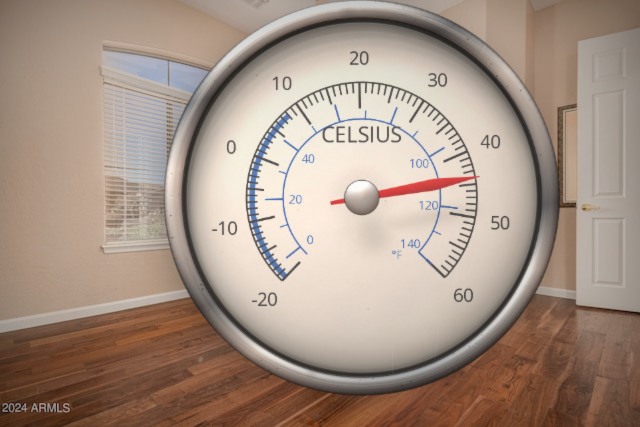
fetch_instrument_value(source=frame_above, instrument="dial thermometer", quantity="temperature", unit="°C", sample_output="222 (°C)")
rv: 44 (°C)
